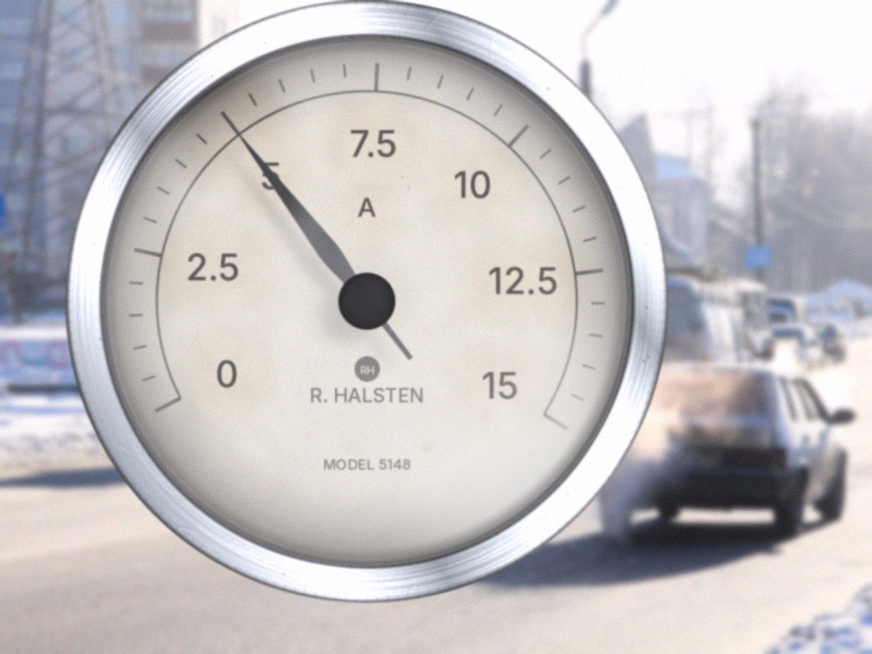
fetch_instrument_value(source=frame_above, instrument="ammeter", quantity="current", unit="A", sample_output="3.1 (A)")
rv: 5 (A)
